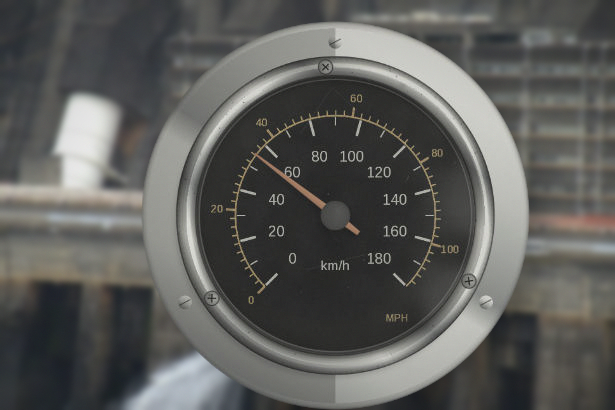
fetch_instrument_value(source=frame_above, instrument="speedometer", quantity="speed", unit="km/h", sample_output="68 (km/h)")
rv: 55 (km/h)
